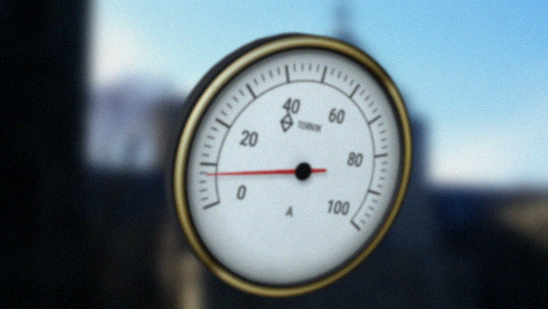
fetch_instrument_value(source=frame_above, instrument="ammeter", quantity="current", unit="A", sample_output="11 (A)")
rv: 8 (A)
